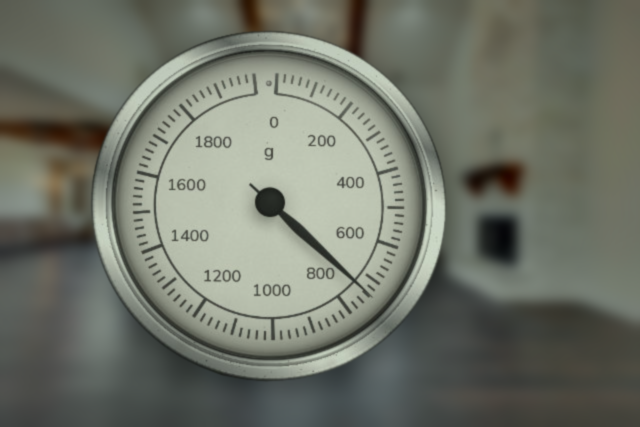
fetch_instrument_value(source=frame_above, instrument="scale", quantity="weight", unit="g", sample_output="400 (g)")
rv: 740 (g)
